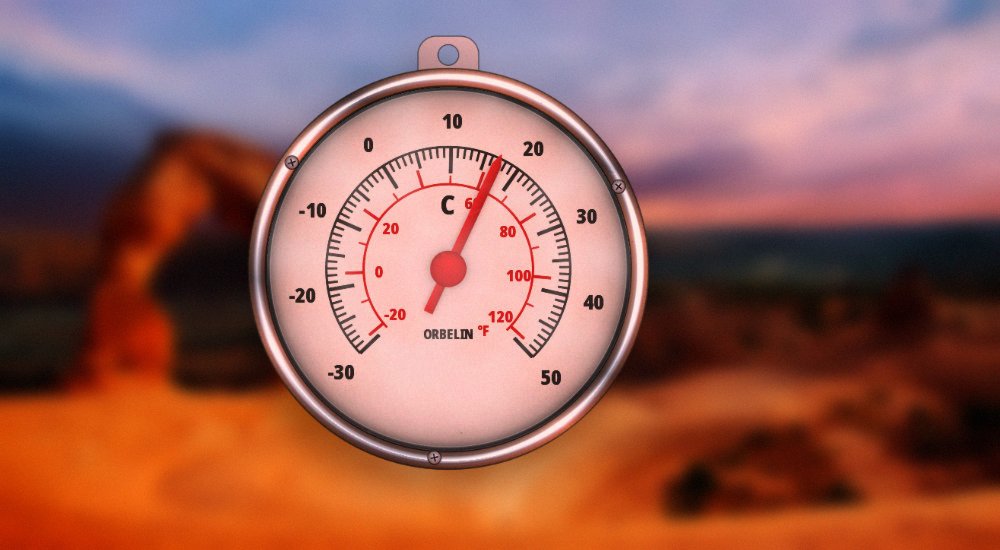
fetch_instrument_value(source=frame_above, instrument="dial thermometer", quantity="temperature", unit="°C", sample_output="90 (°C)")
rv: 17 (°C)
